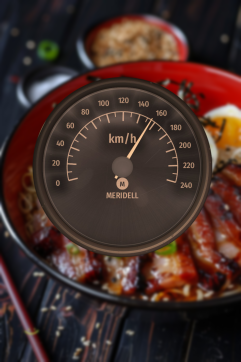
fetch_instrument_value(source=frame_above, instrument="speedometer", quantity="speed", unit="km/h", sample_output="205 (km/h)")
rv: 155 (km/h)
